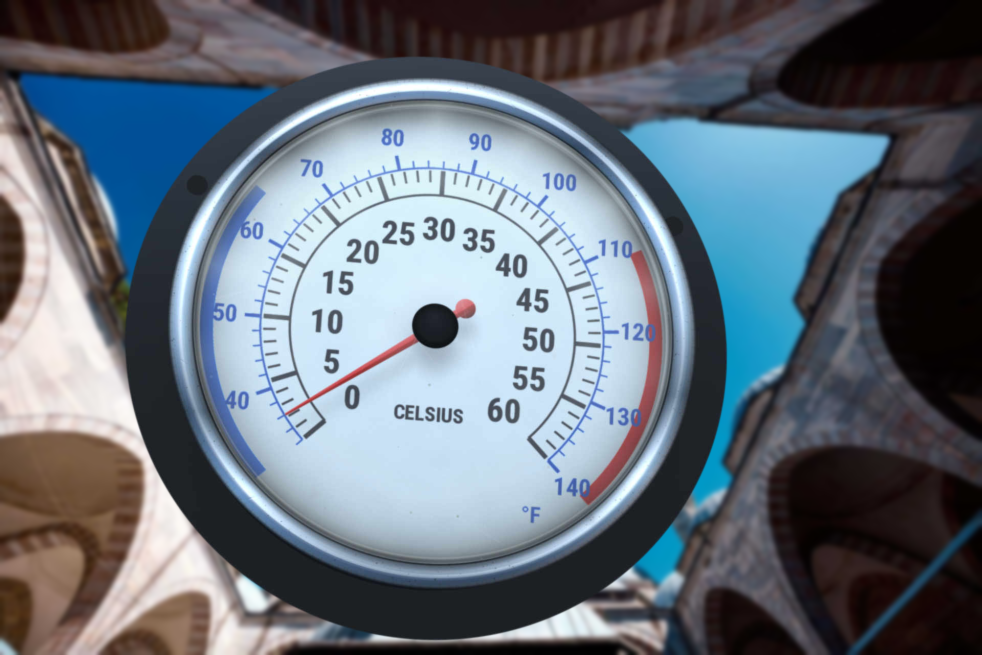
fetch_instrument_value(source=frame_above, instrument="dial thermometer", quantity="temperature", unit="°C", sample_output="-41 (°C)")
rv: 2 (°C)
